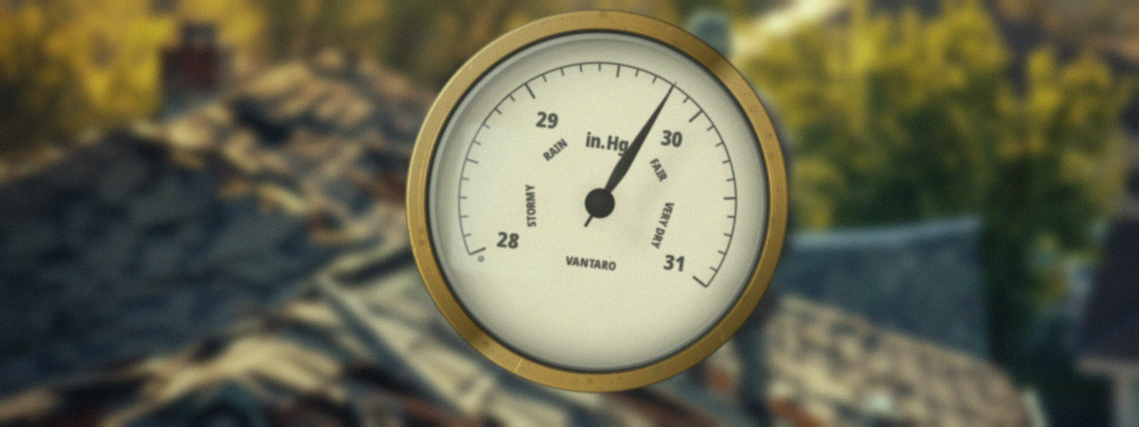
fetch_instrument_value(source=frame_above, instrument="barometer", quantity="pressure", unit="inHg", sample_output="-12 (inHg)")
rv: 29.8 (inHg)
